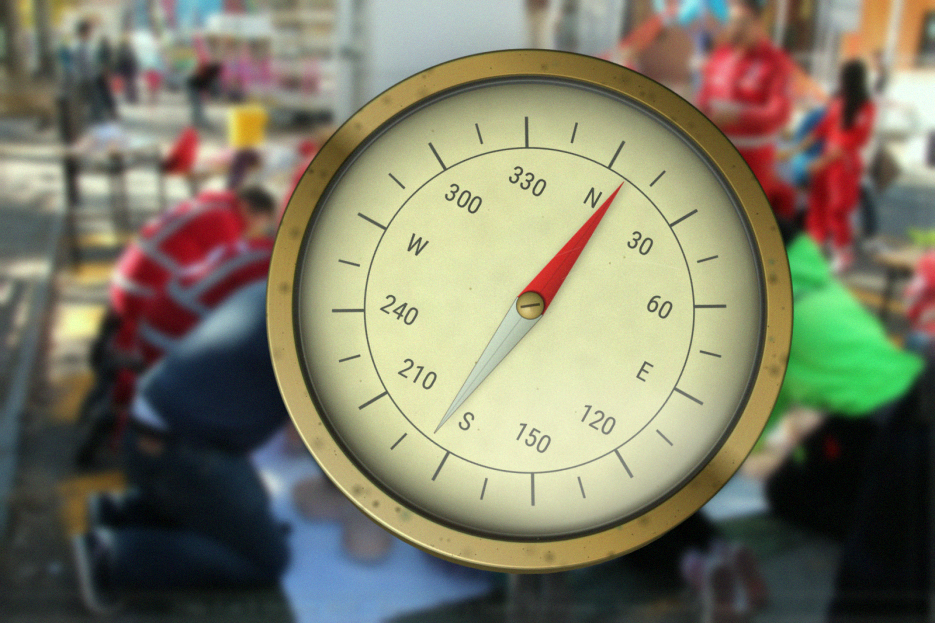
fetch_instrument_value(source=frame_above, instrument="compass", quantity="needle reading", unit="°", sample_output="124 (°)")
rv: 7.5 (°)
